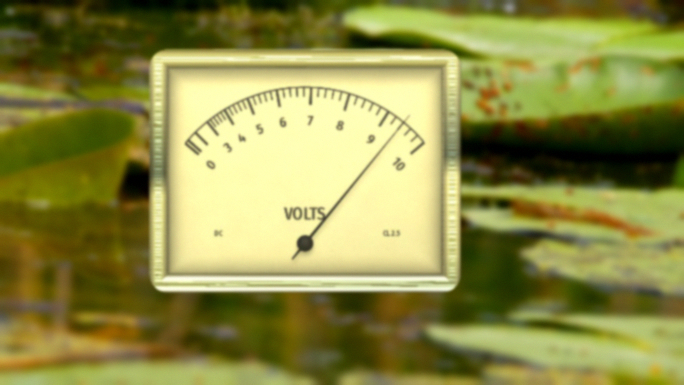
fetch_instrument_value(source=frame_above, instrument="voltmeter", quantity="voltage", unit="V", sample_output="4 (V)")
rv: 9.4 (V)
